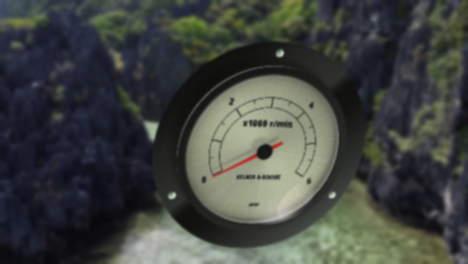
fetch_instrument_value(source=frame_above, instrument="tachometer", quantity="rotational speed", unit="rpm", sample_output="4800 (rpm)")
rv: 0 (rpm)
